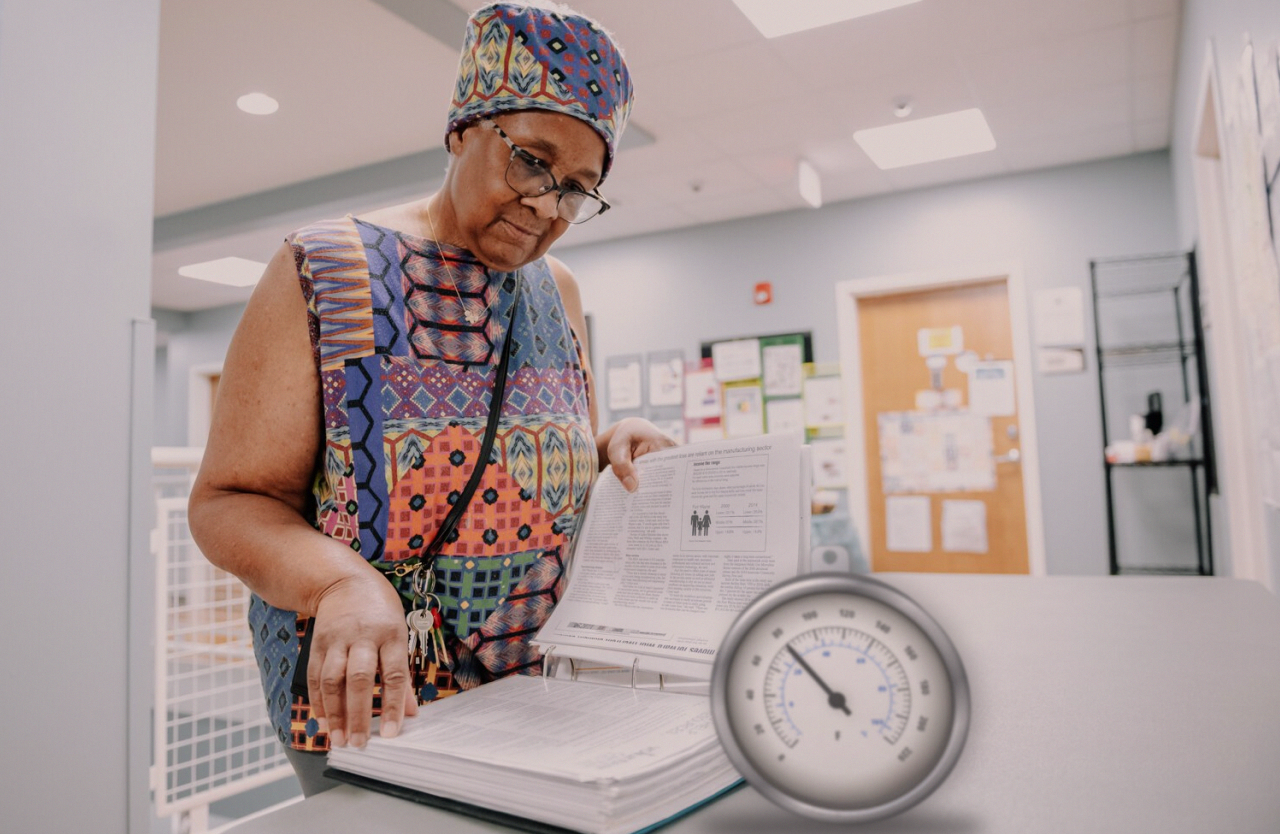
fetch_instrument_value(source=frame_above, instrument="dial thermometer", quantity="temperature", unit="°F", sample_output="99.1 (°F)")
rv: 80 (°F)
